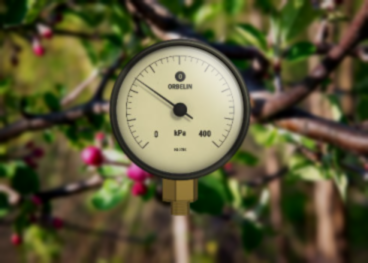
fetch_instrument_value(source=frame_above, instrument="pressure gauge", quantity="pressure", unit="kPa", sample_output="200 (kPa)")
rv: 120 (kPa)
